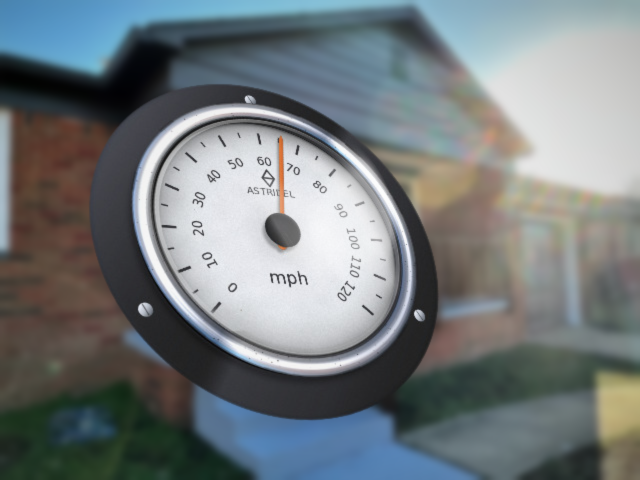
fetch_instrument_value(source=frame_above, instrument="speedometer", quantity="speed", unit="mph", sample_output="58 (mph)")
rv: 65 (mph)
